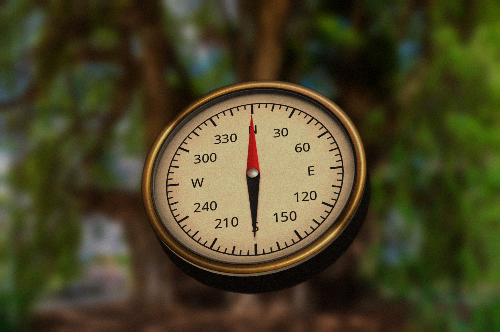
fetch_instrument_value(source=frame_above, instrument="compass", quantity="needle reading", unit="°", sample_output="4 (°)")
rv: 0 (°)
